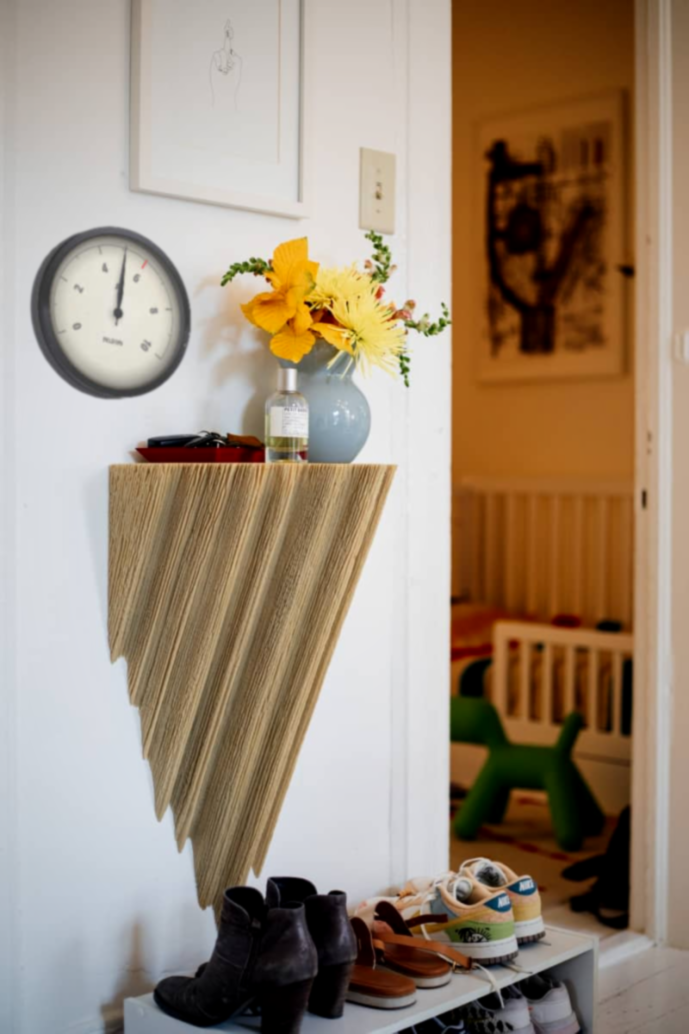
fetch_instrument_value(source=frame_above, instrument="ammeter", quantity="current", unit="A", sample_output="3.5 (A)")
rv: 5 (A)
